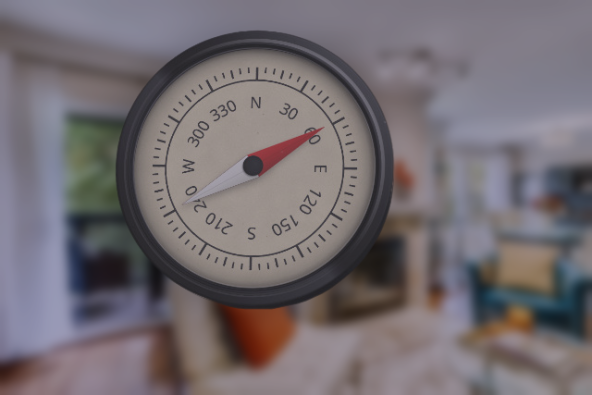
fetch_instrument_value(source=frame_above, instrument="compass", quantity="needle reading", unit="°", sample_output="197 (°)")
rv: 60 (°)
